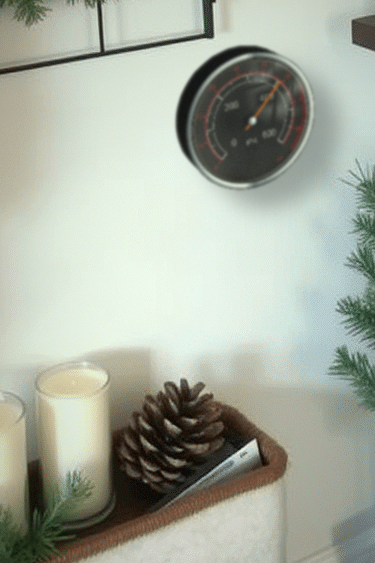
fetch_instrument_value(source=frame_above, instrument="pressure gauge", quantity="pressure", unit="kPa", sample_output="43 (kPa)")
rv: 400 (kPa)
